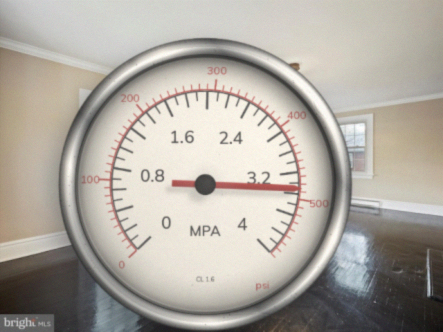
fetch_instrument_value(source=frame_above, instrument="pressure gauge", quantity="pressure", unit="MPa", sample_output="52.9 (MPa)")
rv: 3.35 (MPa)
